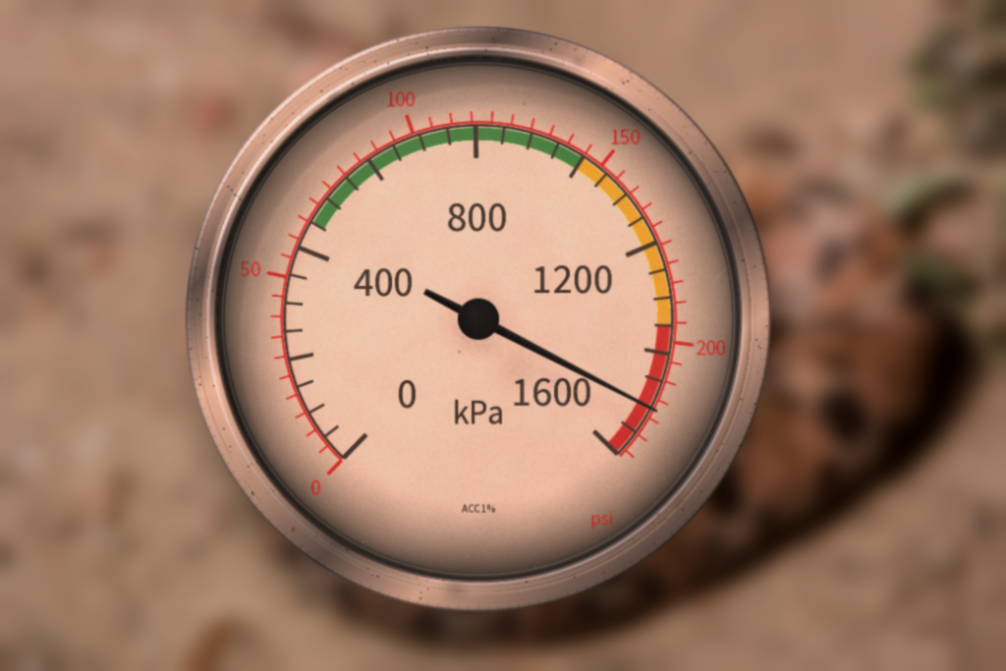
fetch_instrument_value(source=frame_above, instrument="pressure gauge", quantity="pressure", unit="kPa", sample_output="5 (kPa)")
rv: 1500 (kPa)
